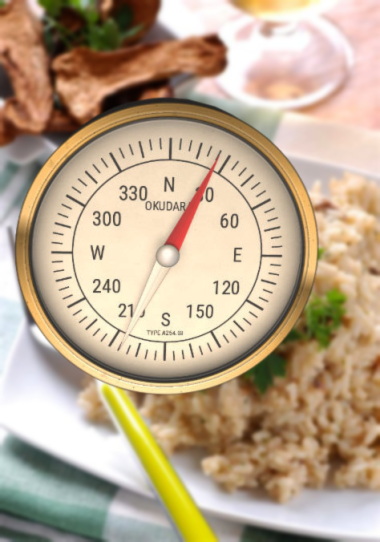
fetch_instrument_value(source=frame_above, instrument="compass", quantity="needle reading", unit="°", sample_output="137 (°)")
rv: 25 (°)
